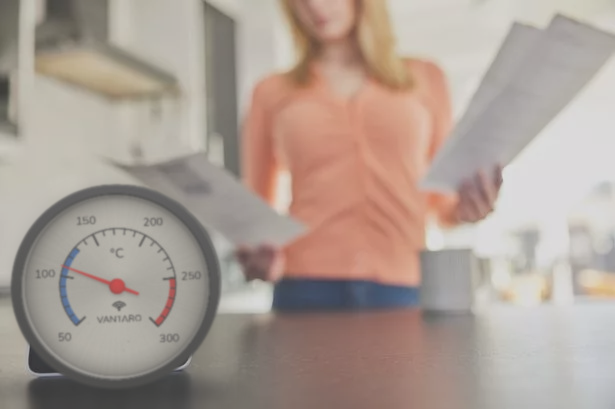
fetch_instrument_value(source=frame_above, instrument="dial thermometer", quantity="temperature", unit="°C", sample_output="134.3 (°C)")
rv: 110 (°C)
